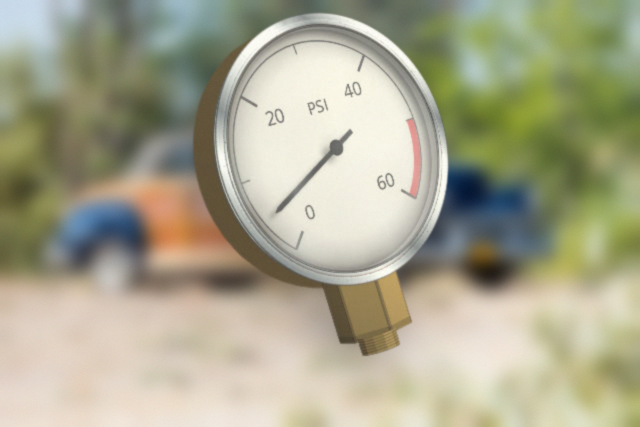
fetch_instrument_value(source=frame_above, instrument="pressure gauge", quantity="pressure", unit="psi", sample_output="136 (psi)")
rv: 5 (psi)
